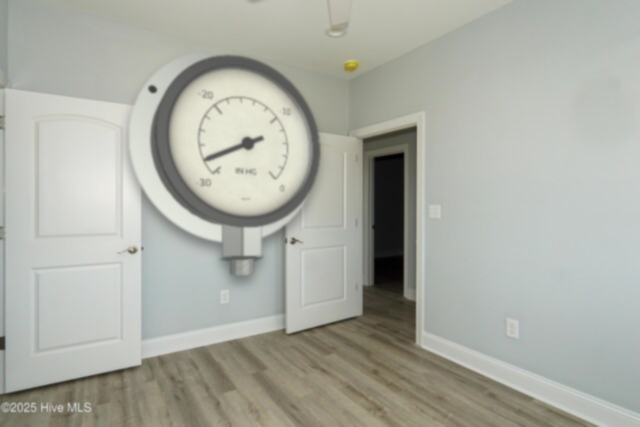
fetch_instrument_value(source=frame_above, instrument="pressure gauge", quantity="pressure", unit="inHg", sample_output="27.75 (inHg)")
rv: -28 (inHg)
